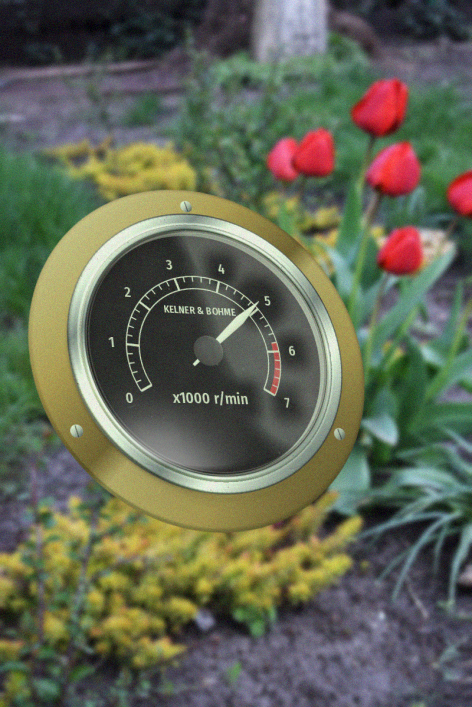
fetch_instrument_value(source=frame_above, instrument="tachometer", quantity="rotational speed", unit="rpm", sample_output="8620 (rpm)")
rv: 4900 (rpm)
